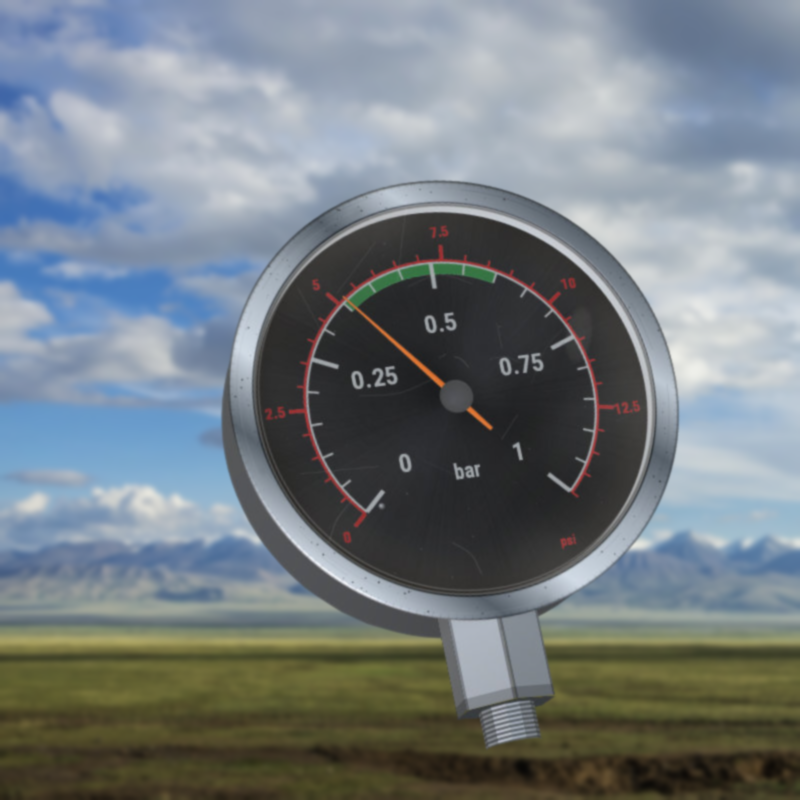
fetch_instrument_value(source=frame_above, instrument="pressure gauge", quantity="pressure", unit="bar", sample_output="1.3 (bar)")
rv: 0.35 (bar)
